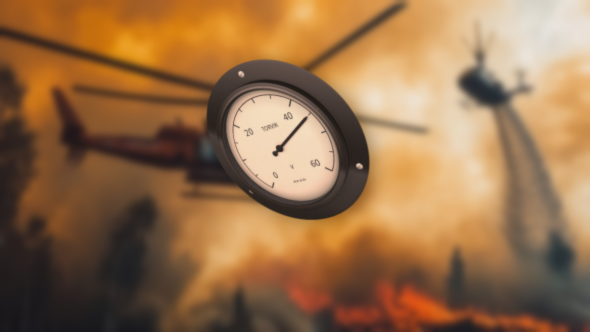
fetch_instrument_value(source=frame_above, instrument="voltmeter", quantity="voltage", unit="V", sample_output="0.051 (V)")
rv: 45 (V)
